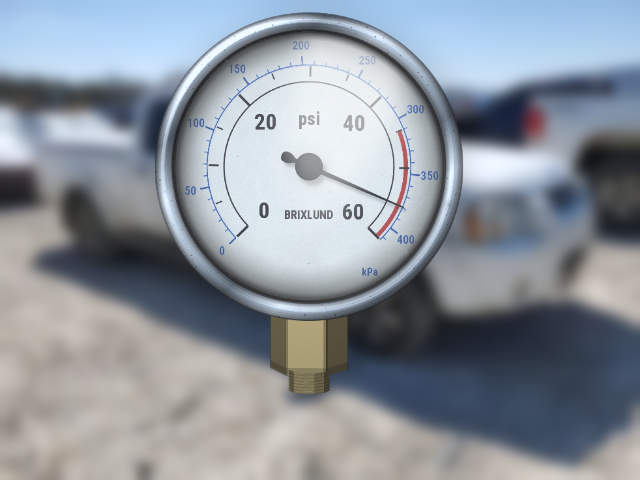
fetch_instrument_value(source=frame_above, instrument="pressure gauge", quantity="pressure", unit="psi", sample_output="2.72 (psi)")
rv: 55 (psi)
